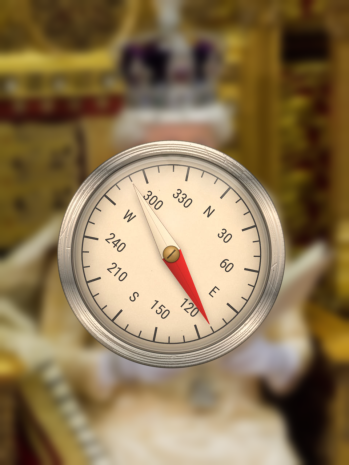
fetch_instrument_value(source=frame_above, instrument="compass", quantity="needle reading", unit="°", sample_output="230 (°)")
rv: 110 (°)
